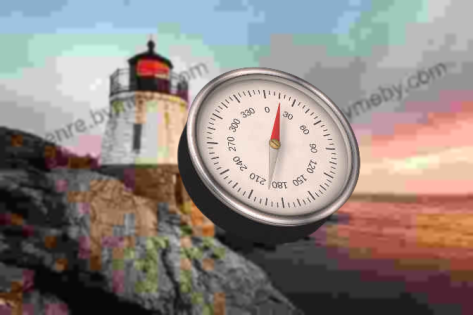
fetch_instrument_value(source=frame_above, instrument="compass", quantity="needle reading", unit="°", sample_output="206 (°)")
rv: 15 (°)
